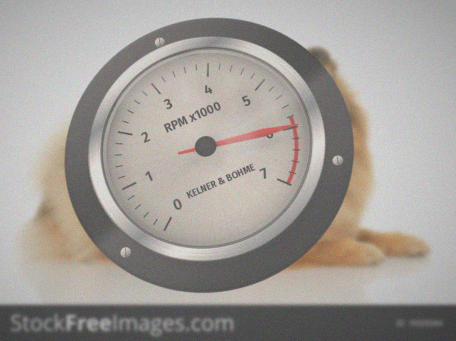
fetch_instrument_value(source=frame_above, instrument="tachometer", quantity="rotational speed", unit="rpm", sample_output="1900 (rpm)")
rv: 6000 (rpm)
